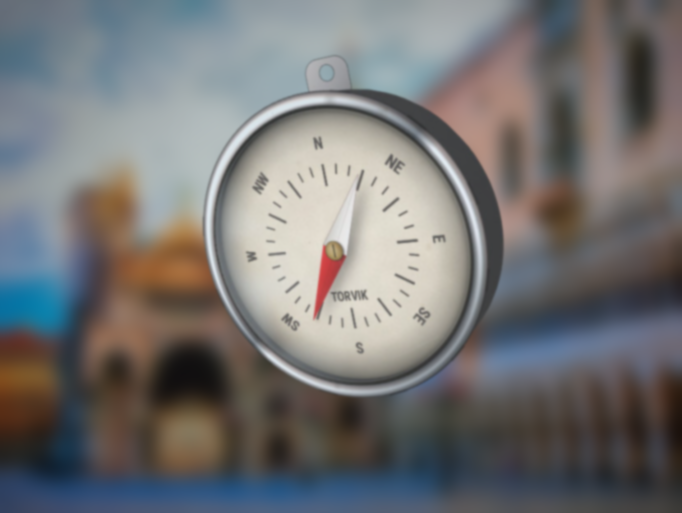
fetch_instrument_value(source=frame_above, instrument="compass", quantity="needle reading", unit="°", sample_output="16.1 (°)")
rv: 210 (°)
